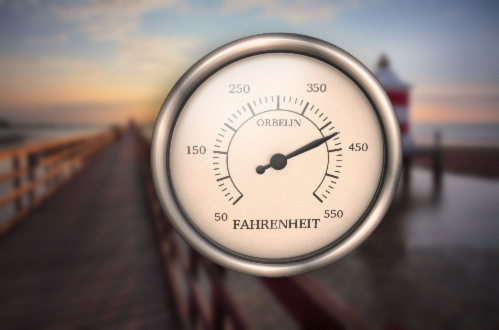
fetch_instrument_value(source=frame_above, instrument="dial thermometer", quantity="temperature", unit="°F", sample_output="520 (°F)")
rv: 420 (°F)
